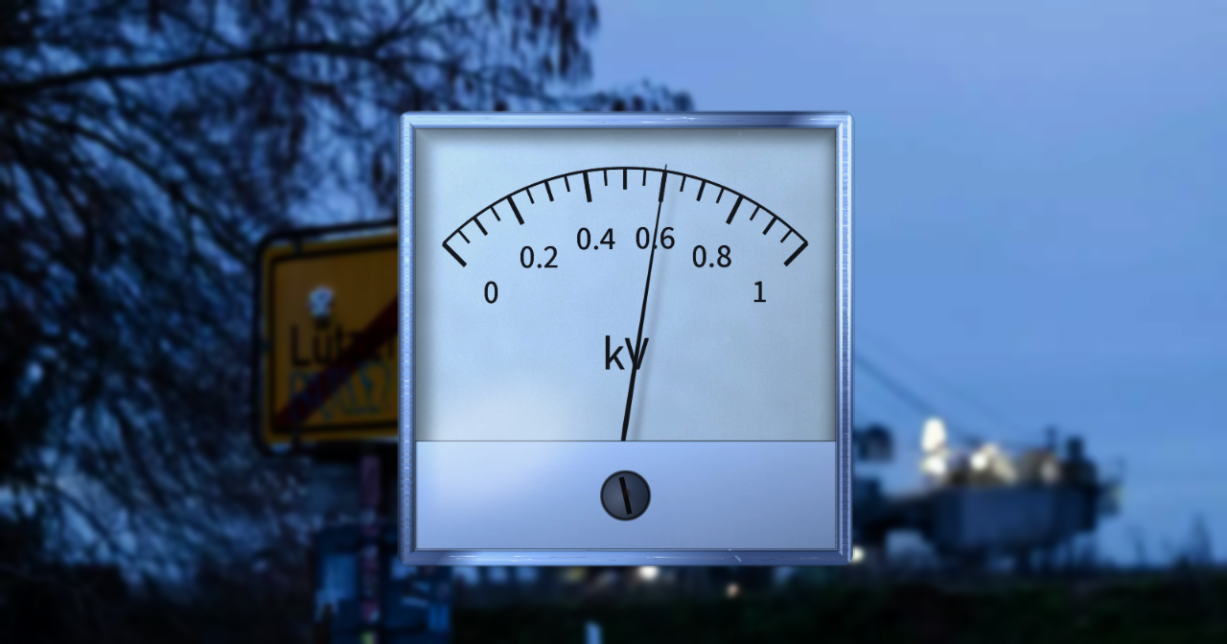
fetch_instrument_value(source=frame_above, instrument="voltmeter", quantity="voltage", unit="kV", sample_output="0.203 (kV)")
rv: 0.6 (kV)
